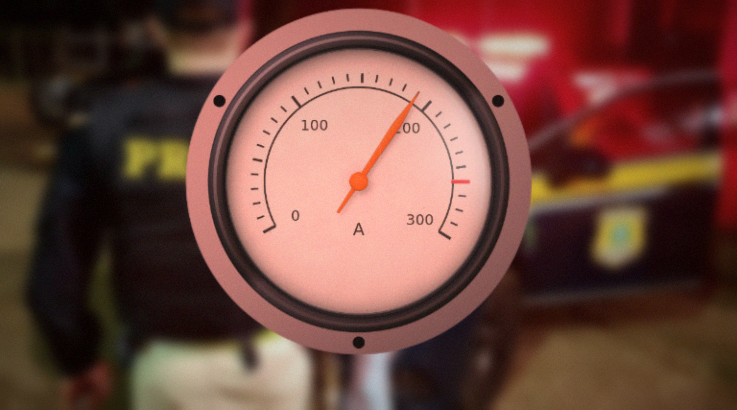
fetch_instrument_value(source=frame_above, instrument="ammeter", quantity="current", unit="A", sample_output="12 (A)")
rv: 190 (A)
